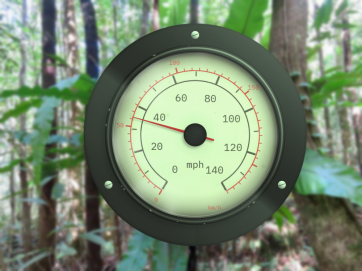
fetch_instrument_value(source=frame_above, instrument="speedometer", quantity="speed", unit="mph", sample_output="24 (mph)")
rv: 35 (mph)
